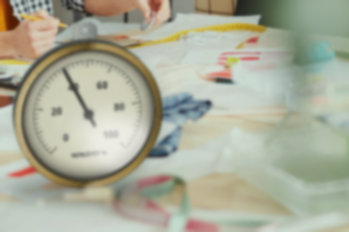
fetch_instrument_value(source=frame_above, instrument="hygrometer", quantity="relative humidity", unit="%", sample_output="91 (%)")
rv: 40 (%)
